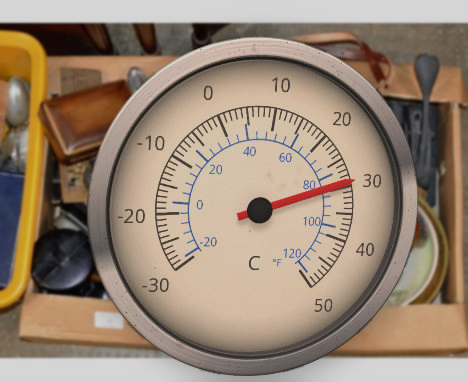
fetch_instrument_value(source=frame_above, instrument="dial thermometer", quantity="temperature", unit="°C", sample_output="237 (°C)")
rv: 29 (°C)
